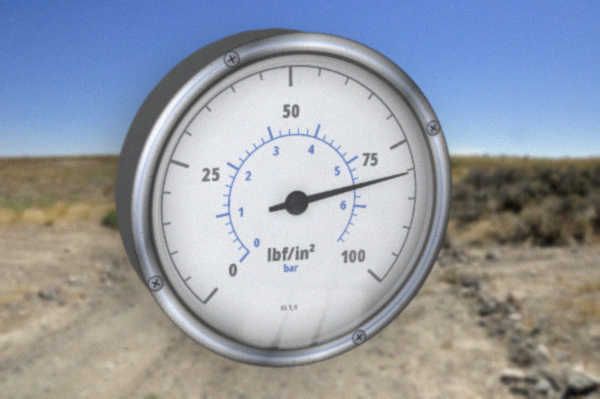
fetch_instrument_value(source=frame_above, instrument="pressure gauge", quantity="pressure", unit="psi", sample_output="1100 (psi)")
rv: 80 (psi)
